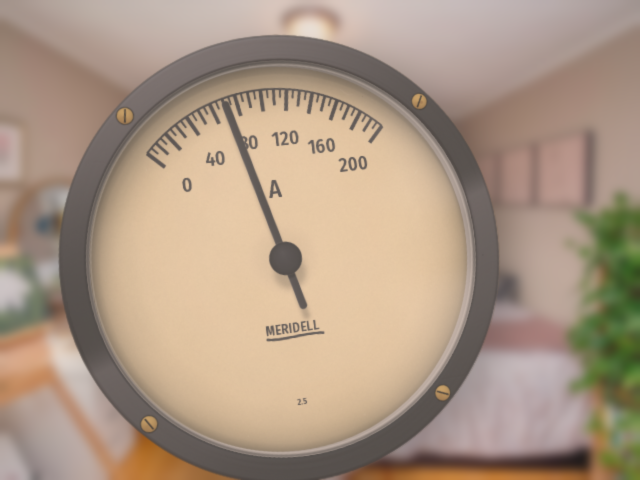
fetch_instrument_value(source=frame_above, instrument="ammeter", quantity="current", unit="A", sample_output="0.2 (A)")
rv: 70 (A)
